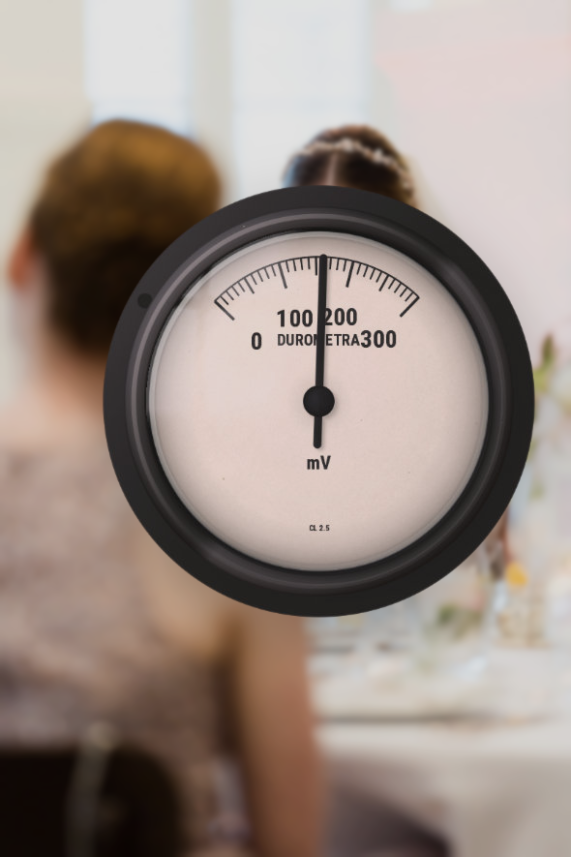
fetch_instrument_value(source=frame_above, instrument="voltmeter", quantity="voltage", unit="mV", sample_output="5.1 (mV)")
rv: 160 (mV)
